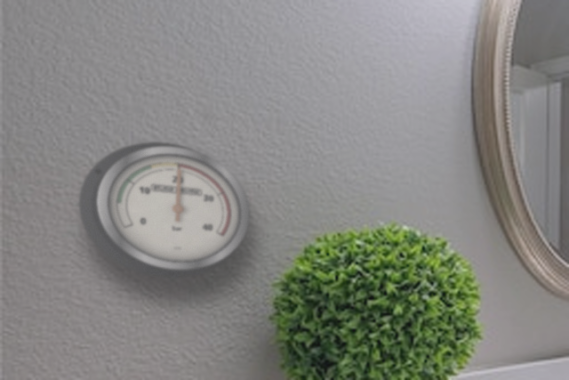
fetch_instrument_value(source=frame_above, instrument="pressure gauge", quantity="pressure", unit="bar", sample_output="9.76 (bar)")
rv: 20 (bar)
